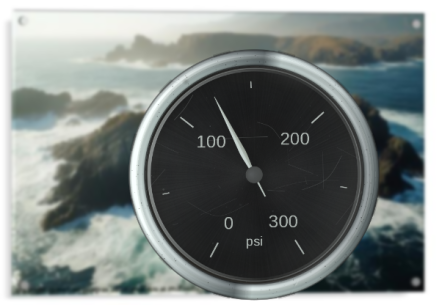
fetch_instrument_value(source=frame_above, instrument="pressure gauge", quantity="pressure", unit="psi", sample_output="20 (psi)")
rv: 125 (psi)
